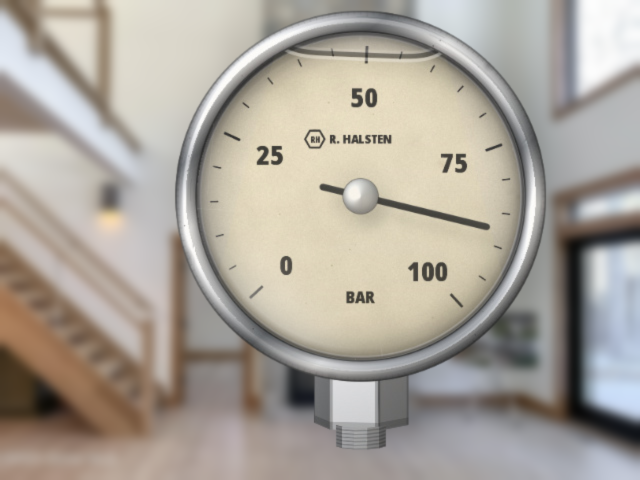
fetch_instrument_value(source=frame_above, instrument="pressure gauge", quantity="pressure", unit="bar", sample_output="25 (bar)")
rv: 87.5 (bar)
